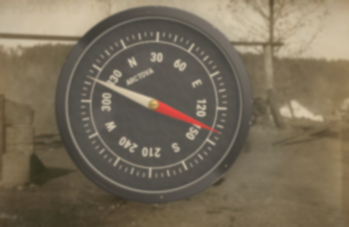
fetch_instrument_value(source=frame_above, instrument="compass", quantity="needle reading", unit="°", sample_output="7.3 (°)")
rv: 140 (°)
